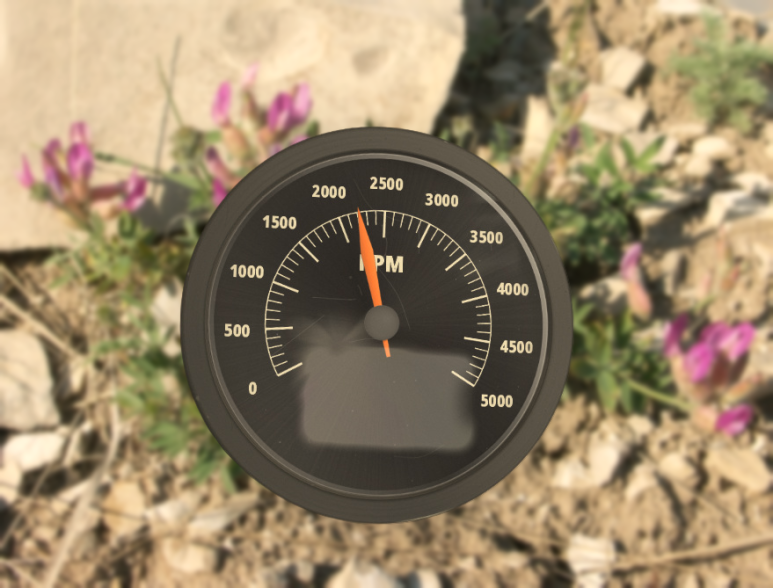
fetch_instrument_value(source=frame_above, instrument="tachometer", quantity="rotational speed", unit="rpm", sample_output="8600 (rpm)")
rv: 2200 (rpm)
